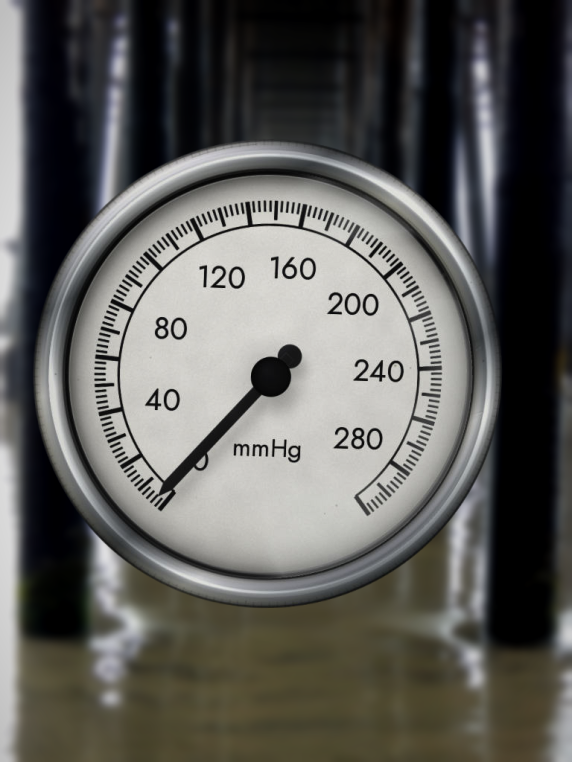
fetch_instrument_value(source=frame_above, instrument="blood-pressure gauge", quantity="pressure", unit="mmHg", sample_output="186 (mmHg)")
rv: 4 (mmHg)
